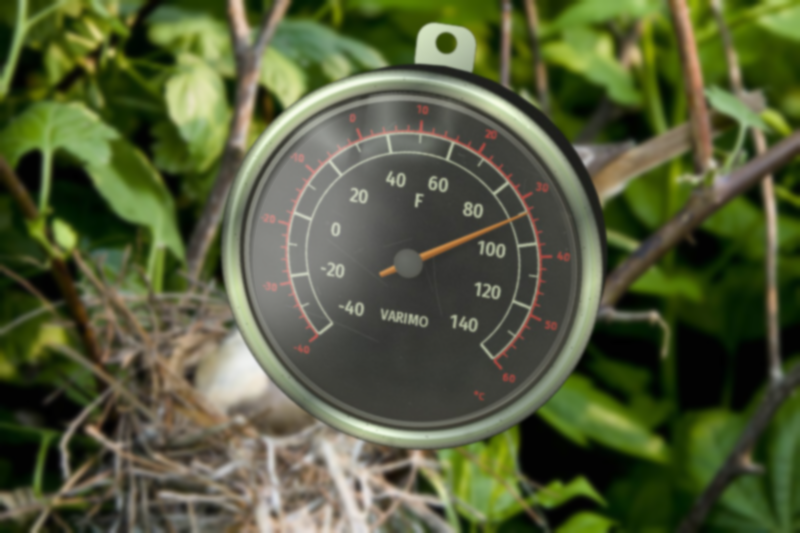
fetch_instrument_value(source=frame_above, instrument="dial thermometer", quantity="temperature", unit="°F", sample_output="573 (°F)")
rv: 90 (°F)
